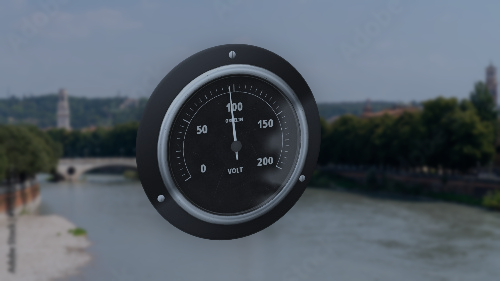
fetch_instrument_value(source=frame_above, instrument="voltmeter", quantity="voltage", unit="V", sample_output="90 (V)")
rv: 95 (V)
